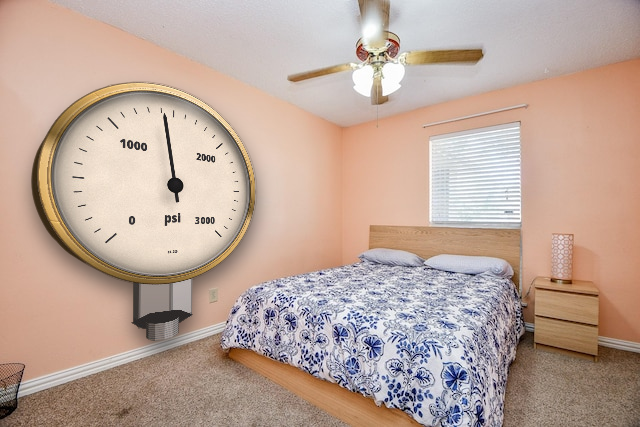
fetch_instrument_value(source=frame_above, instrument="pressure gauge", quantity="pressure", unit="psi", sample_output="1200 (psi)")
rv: 1400 (psi)
